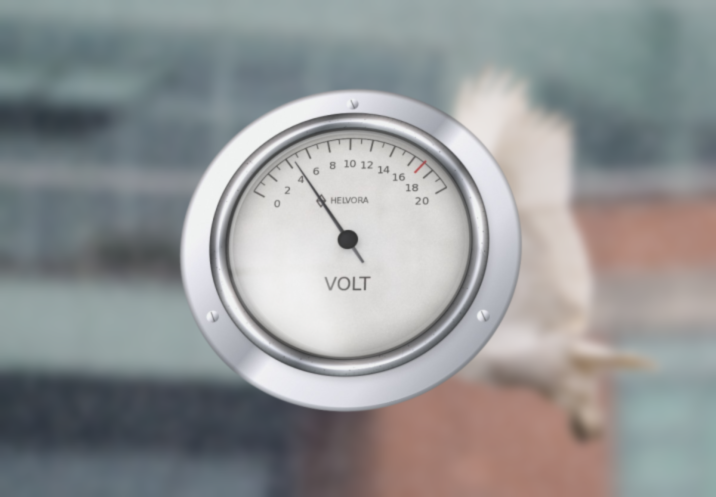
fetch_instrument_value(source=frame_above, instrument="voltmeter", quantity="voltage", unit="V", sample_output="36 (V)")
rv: 4.5 (V)
